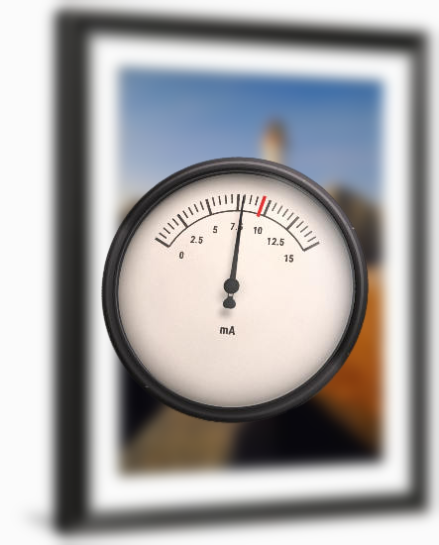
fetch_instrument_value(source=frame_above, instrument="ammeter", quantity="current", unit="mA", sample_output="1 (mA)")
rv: 8 (mA)
